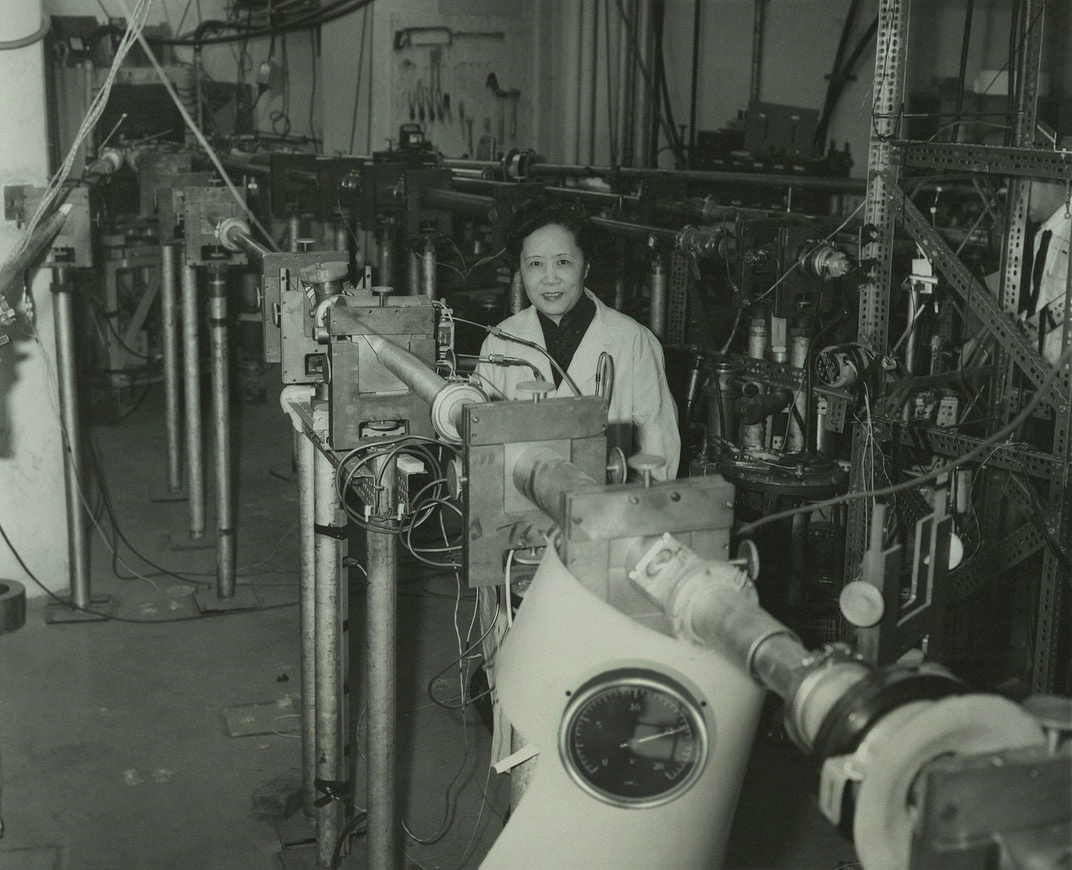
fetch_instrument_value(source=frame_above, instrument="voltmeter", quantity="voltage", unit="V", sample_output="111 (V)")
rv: 15 (V)
